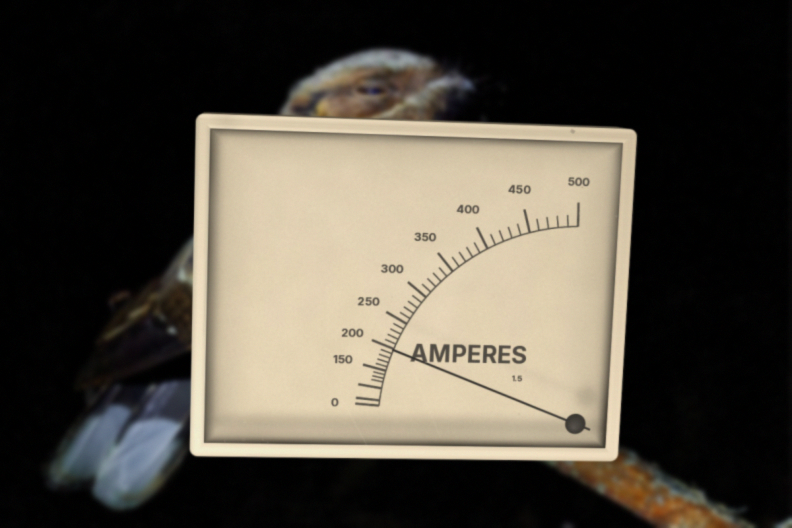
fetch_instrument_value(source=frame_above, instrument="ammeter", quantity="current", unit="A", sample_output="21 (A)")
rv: 200 (A)
